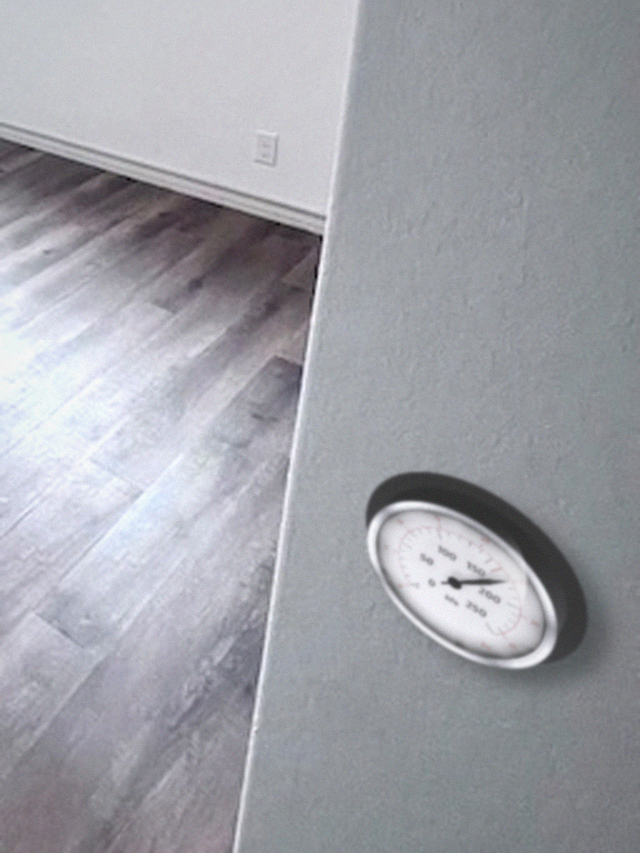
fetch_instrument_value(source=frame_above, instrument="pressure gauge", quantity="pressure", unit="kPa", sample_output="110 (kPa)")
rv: 170 (kPa)
